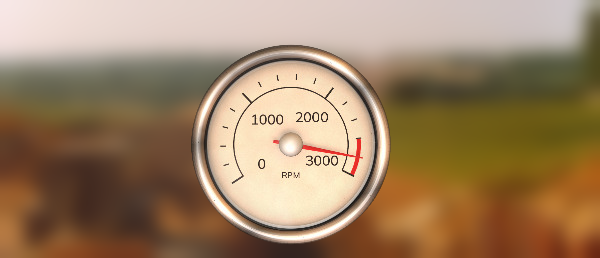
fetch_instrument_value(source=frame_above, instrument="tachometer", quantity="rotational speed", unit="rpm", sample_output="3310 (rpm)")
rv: 2800 (rpm)
